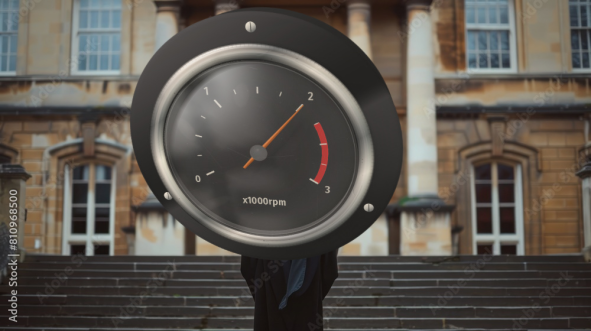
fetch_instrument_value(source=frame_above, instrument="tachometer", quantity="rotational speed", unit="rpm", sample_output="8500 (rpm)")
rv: 2000 (rpm)
